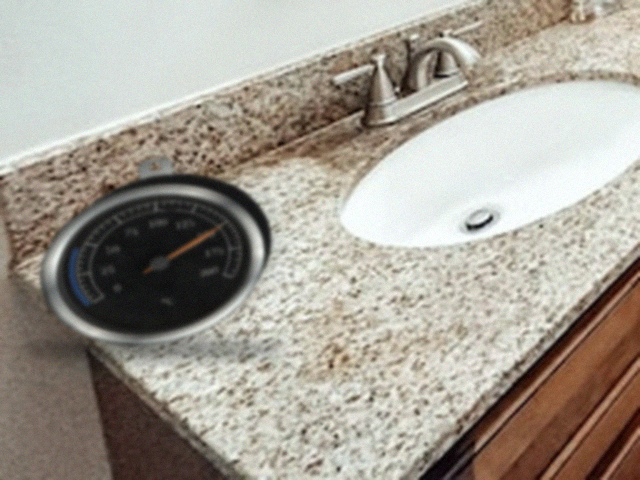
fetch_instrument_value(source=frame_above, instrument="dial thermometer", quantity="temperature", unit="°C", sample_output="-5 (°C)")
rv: 150 (°C)
